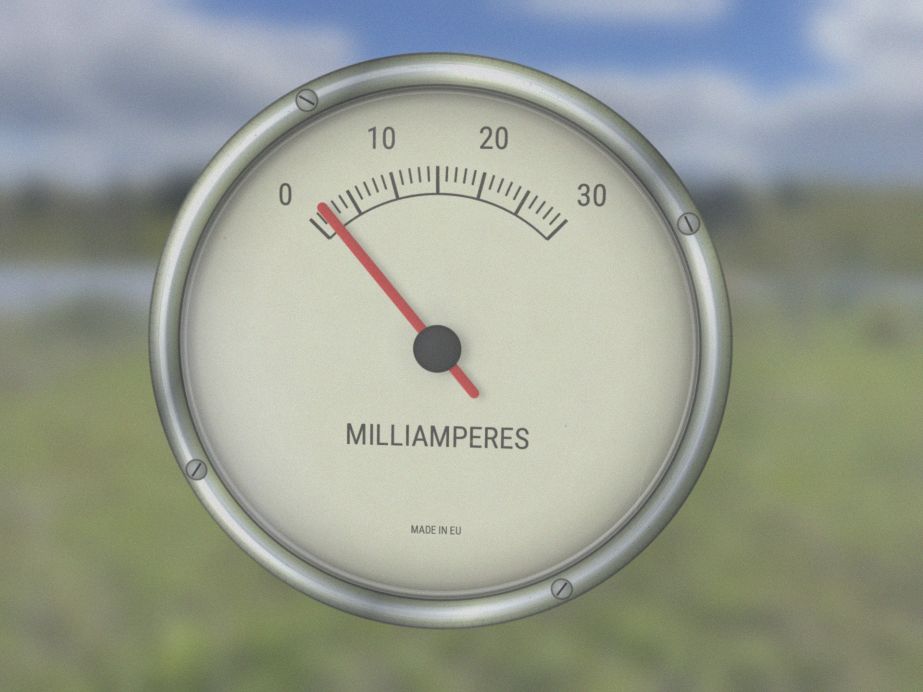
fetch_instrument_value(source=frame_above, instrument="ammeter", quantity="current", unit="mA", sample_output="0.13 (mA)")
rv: 2 (mA)
